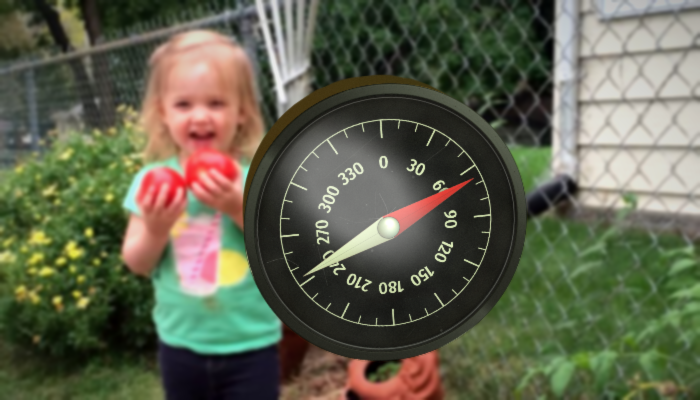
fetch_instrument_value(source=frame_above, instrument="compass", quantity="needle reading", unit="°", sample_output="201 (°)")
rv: 65 (°)
